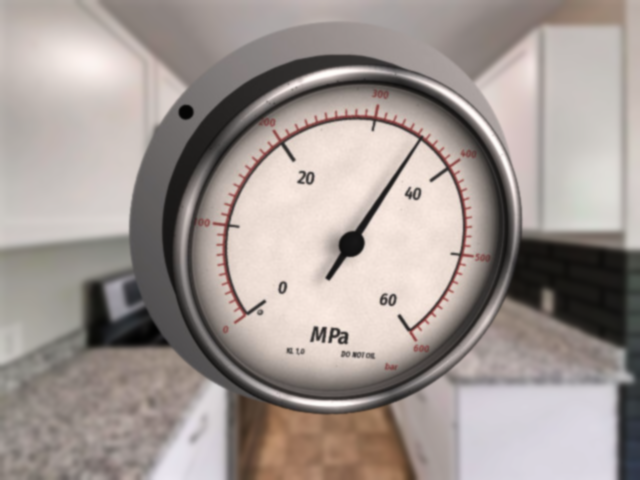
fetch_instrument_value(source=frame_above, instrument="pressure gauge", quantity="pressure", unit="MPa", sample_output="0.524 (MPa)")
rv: 35 (MPa)
